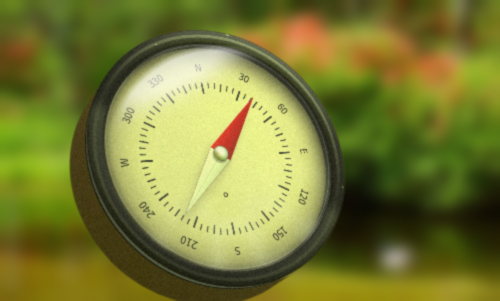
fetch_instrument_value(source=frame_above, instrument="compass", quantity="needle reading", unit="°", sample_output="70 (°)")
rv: 40 (°)
